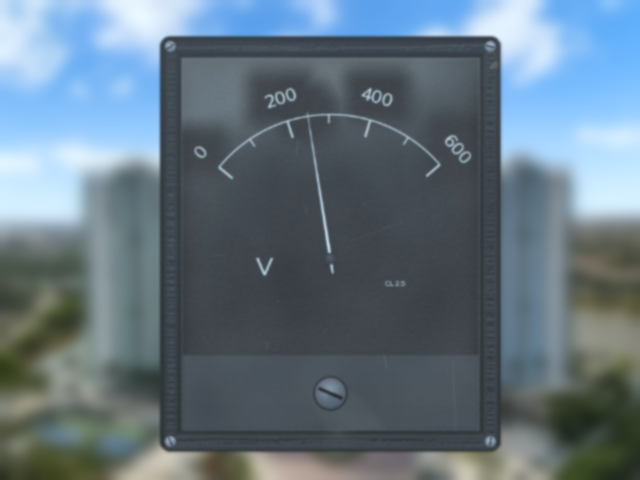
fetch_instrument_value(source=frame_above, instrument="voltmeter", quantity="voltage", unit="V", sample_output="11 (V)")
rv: 250 (V)
